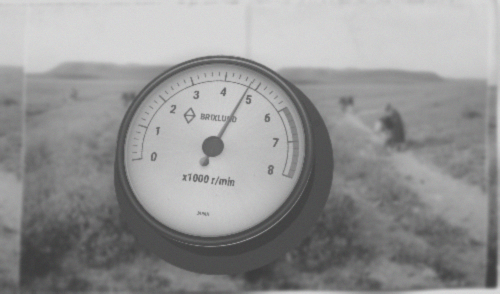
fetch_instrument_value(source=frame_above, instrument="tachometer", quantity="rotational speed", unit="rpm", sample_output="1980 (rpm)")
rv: 4800 (rpm)
